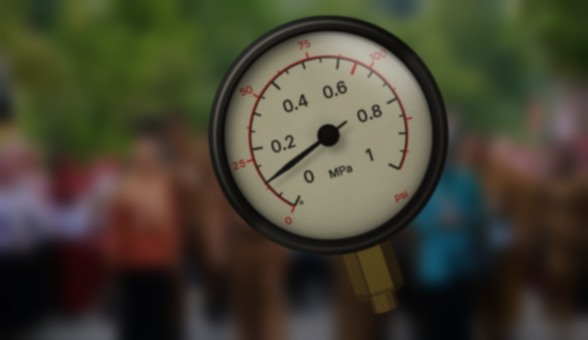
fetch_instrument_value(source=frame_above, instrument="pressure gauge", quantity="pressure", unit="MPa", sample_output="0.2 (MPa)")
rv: 0.1 (MPa)
